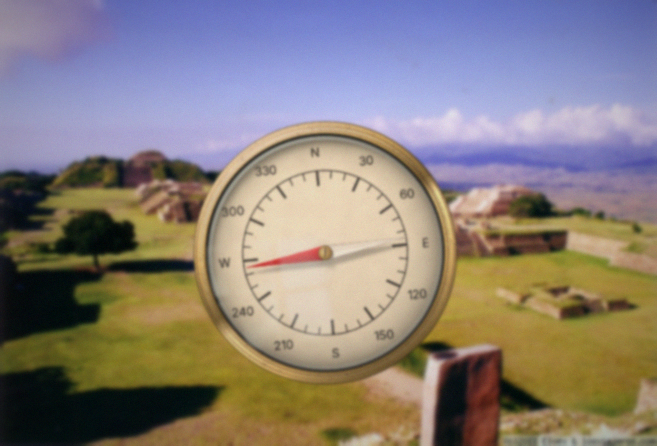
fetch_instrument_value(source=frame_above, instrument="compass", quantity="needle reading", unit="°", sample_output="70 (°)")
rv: 265 (°)
